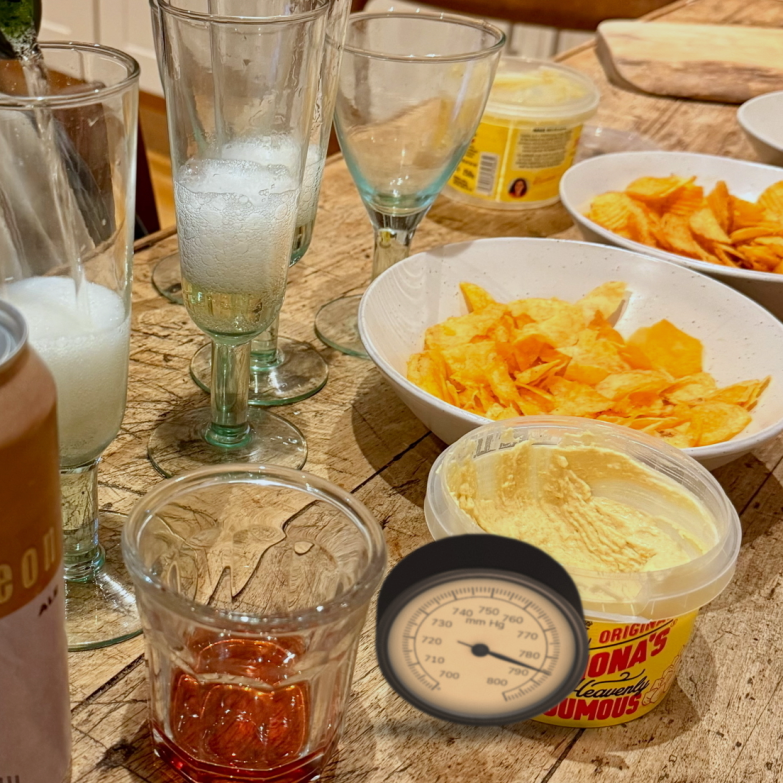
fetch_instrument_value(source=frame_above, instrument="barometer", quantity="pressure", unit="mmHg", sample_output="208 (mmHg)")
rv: 785 (mmHg)
